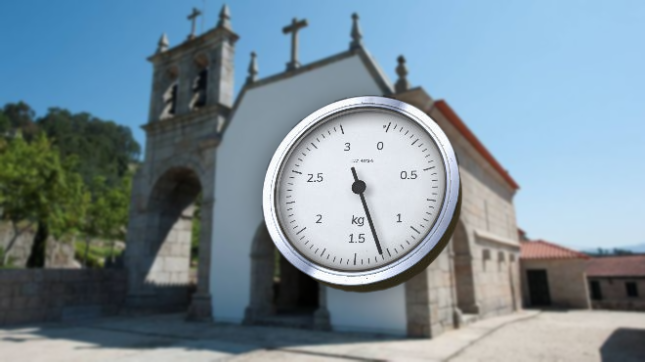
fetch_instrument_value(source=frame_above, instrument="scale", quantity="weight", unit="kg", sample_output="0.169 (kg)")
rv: 1.3 (kg)
